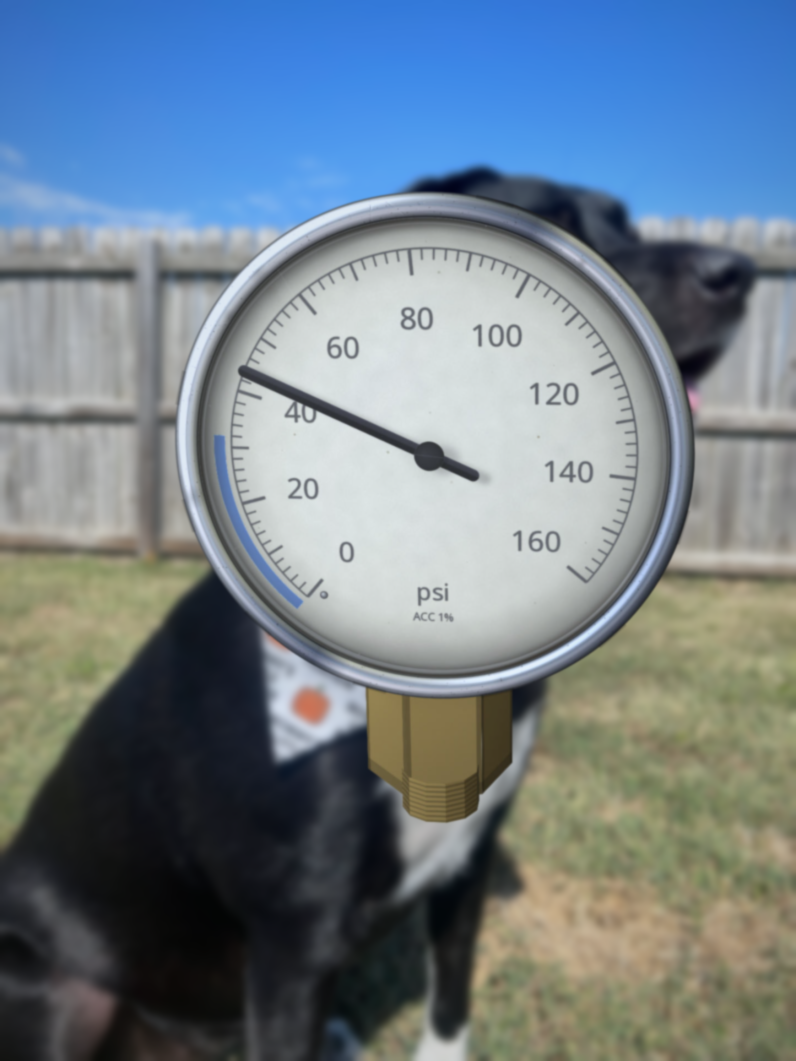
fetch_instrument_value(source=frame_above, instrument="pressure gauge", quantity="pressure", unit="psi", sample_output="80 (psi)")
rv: 44 (psi)
